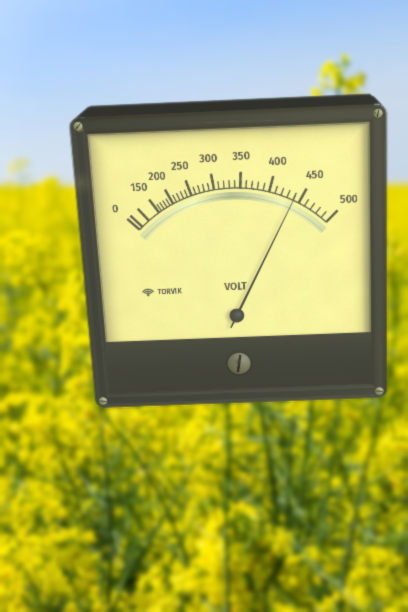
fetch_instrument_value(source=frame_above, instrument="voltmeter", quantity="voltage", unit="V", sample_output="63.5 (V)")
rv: 440 (V)
